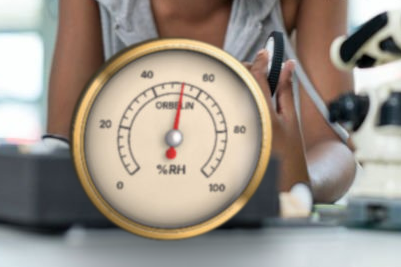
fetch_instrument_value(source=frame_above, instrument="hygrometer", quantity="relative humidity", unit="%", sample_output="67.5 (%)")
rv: 52 (%)
